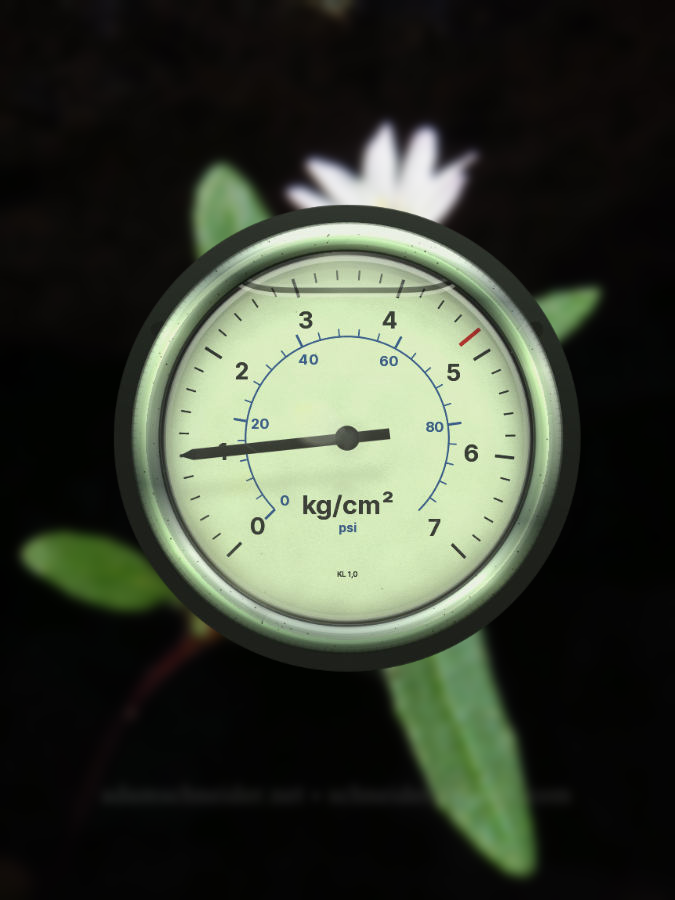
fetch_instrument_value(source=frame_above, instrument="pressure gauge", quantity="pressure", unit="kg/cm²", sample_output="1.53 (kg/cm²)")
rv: 1 (kg/cm²)
